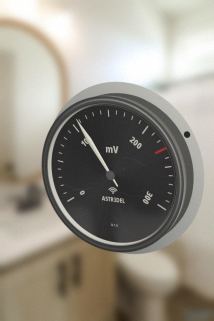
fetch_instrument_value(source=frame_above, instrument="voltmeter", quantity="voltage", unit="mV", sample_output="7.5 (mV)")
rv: 110 (mV)
